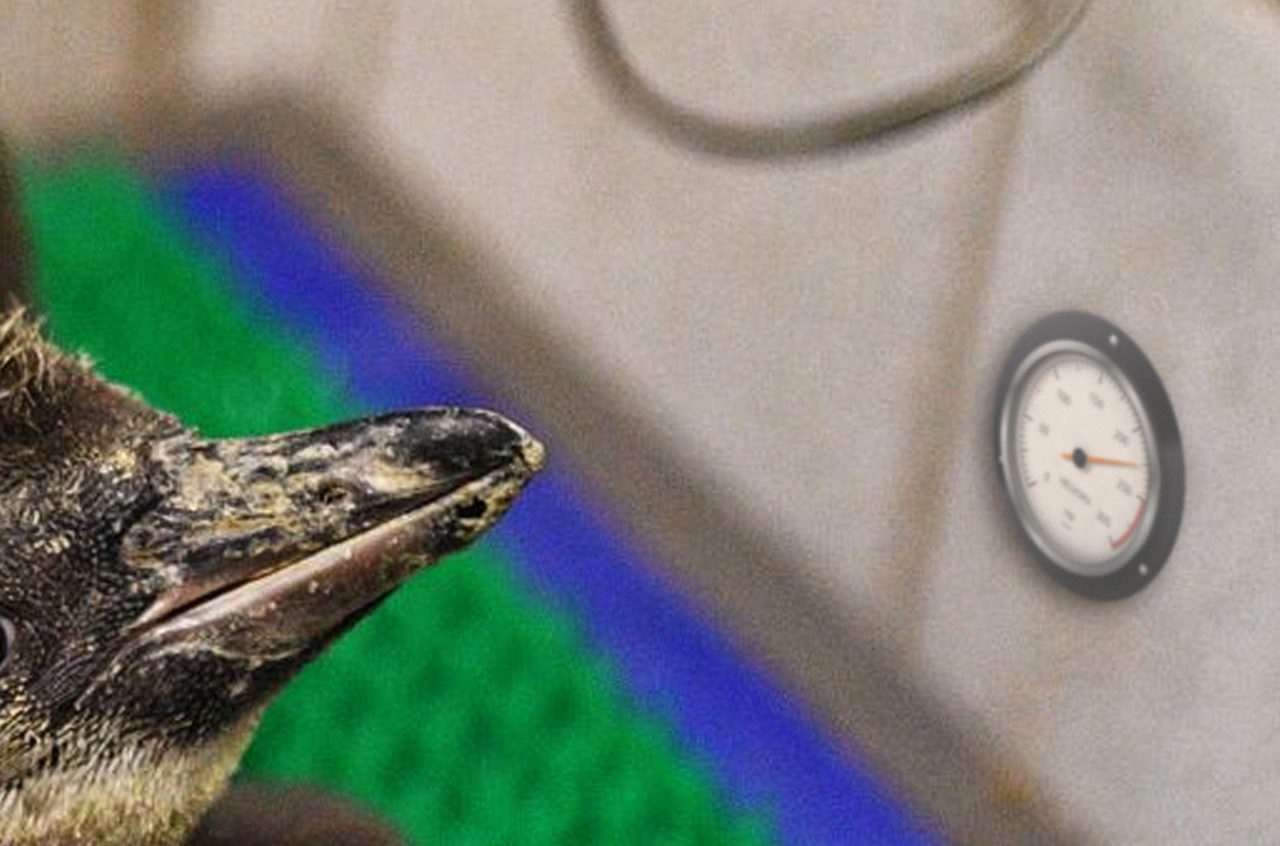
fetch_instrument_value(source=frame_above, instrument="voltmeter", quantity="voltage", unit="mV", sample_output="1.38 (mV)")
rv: 225 (mV)
